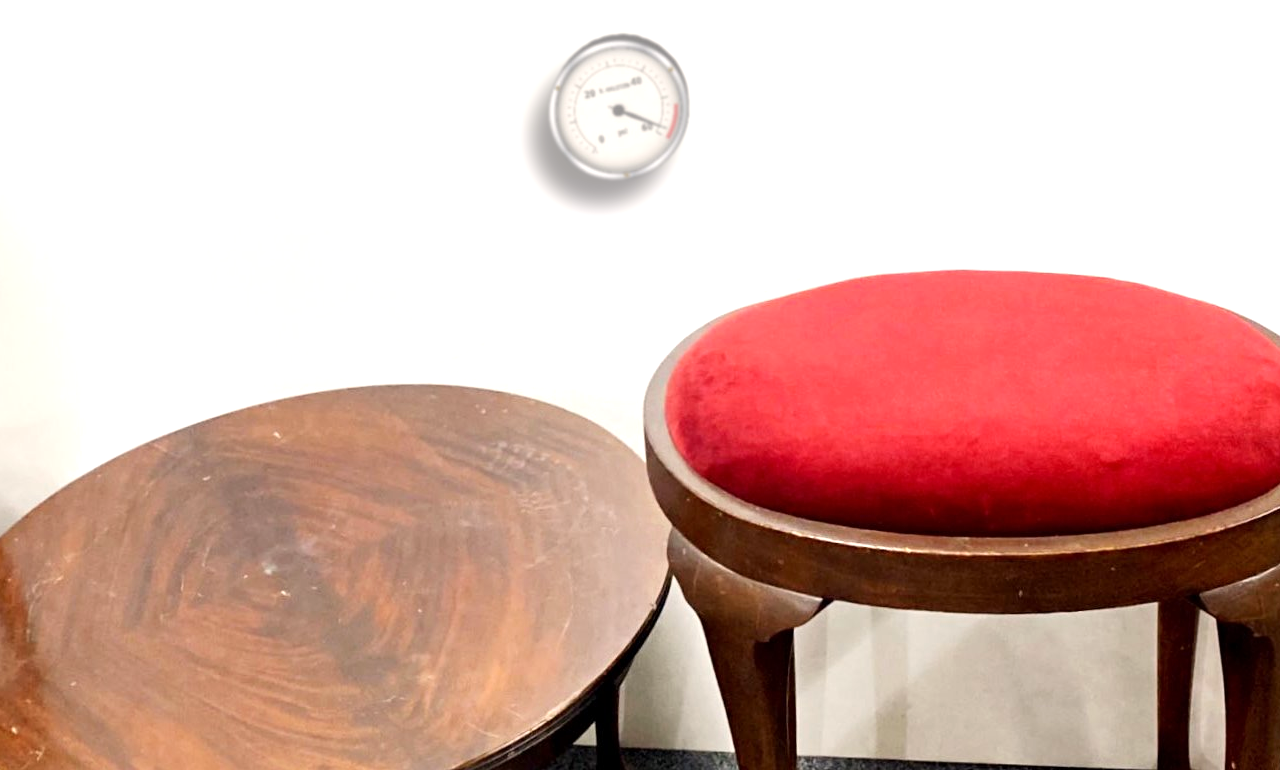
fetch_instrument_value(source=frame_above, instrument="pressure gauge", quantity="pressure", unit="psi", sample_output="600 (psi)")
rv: 58 (psi)
